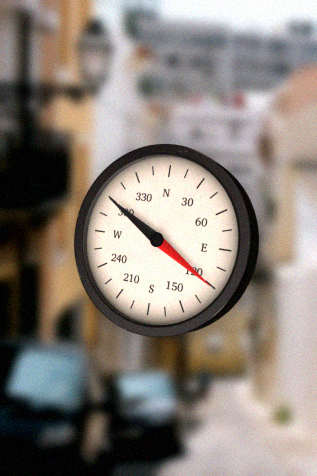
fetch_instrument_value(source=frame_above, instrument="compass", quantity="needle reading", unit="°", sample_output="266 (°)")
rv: 120 (°)
